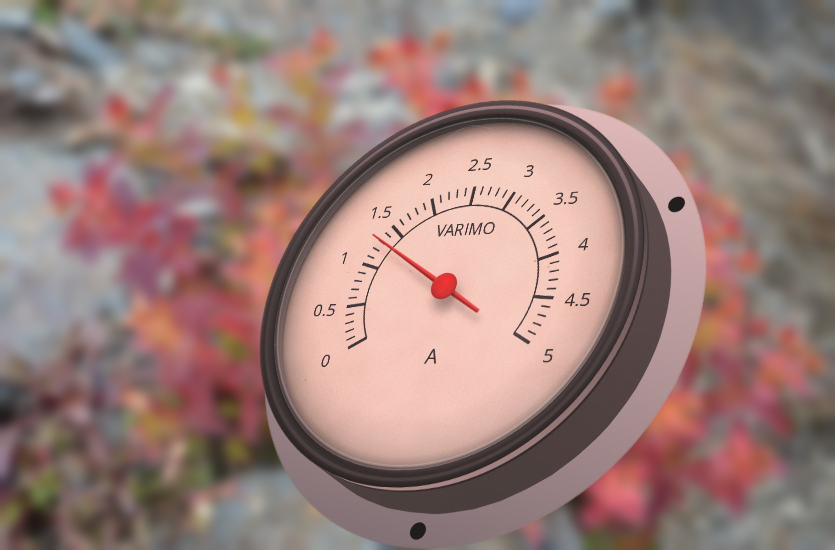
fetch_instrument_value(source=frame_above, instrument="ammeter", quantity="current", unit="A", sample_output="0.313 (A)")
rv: 1.3 (A)
